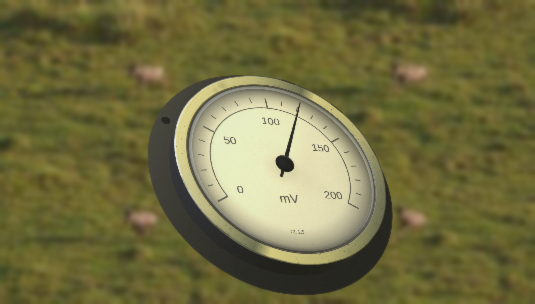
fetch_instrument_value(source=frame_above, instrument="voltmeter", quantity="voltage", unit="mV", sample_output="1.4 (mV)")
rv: 120 (mV)
